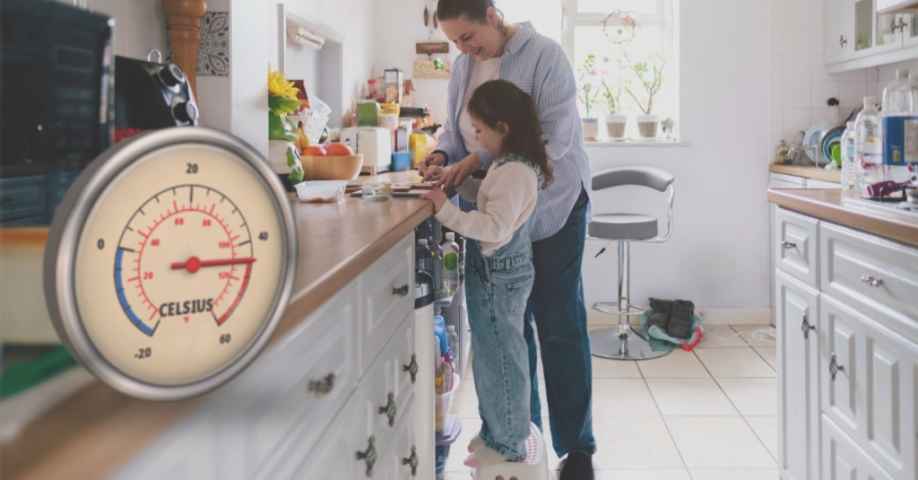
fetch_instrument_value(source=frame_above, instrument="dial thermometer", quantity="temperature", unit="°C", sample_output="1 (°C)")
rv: 44 (°C)
